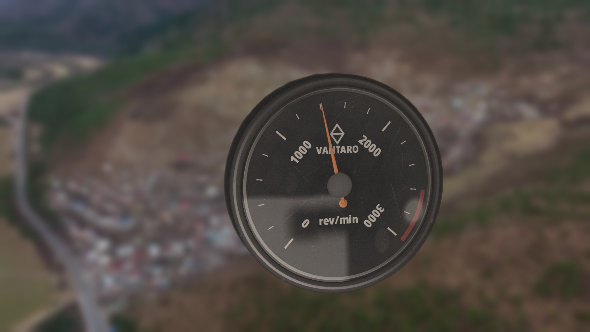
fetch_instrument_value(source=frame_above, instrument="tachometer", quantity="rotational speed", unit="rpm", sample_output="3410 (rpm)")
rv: 1400 (rpm)
